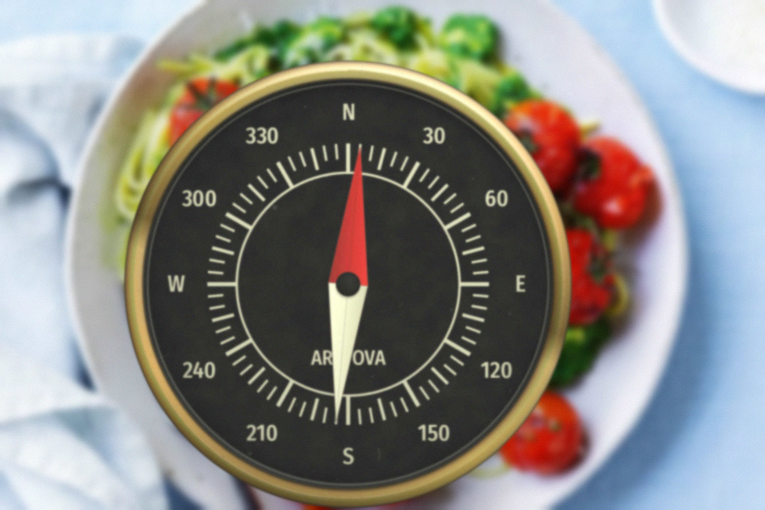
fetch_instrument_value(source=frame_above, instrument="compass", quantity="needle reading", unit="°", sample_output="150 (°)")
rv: 5 (°)
